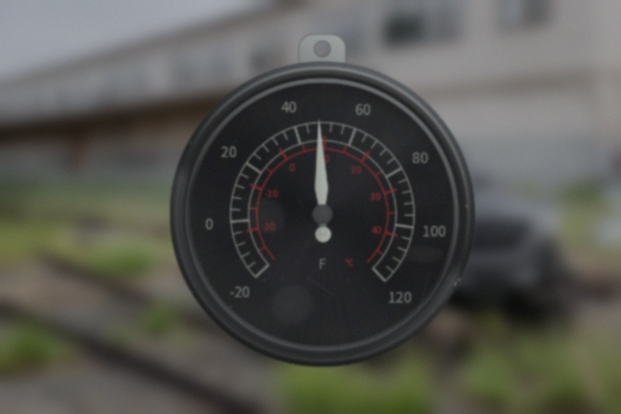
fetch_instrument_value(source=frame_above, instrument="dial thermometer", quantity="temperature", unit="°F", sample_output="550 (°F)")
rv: 48 (°F)
